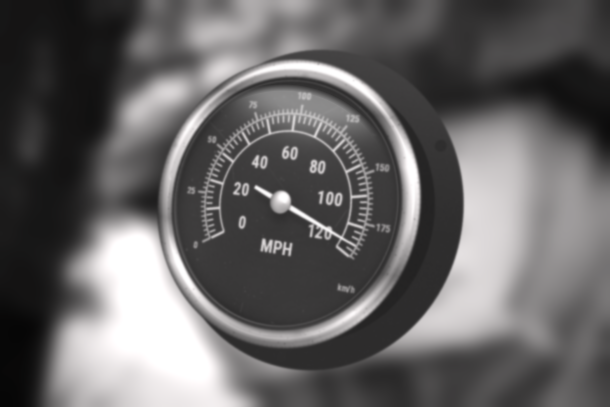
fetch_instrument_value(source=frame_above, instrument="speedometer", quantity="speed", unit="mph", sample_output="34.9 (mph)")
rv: 116 (mph)
